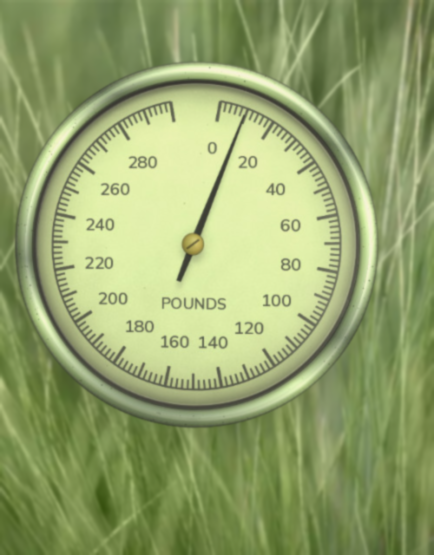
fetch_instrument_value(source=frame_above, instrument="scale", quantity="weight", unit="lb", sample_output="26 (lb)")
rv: 10 (lb)
